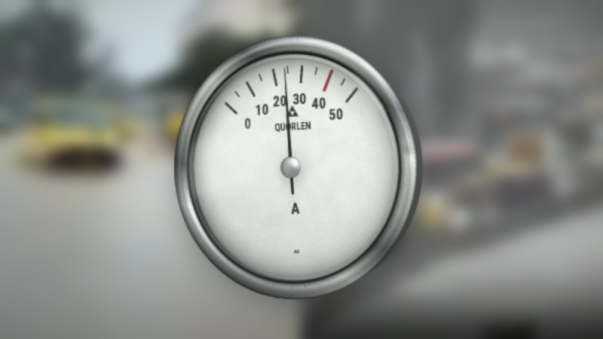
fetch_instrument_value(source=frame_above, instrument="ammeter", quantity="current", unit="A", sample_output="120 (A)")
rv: 25 (A)
